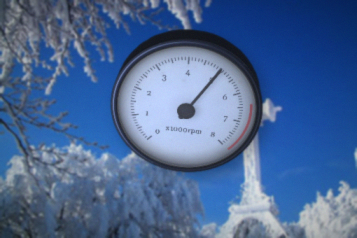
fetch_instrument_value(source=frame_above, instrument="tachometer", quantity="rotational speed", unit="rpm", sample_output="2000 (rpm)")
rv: 5000 (rpm)
